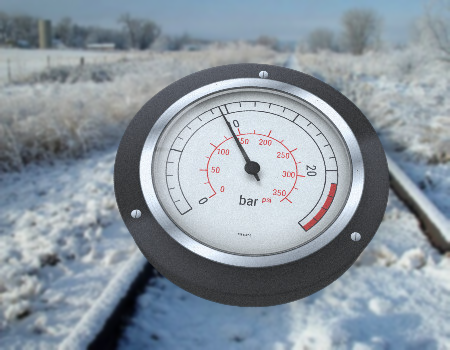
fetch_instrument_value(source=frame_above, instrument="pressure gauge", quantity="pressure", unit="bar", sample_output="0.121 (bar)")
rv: 9.5 (bar)
